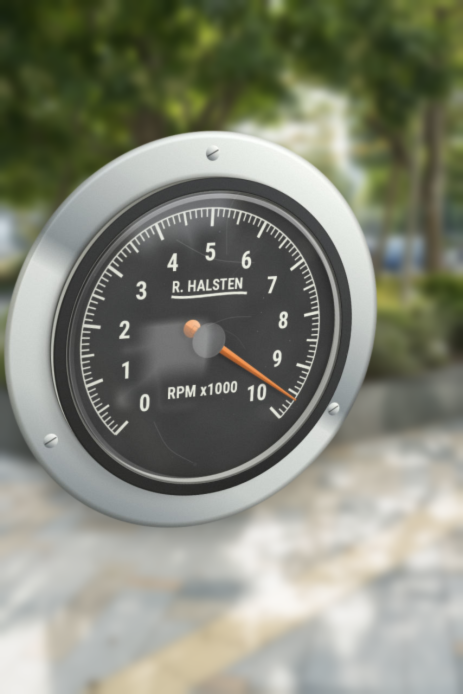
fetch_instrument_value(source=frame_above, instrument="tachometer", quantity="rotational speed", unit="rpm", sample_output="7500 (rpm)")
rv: 9600 (rpm)
